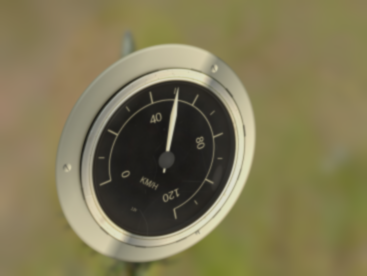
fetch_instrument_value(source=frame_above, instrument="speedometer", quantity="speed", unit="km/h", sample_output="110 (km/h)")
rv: 50 (km/h)
